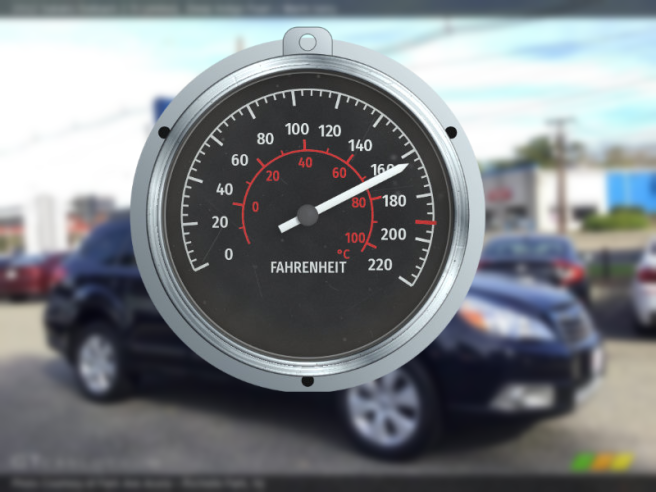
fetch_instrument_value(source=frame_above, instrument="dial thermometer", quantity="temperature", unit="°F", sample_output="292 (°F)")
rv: 164 (°F)
